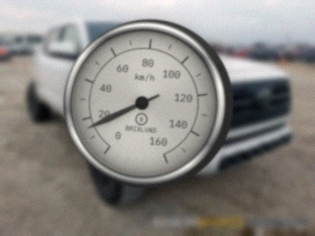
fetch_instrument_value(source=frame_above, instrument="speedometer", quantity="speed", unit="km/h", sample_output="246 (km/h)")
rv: 15 (km/h)
